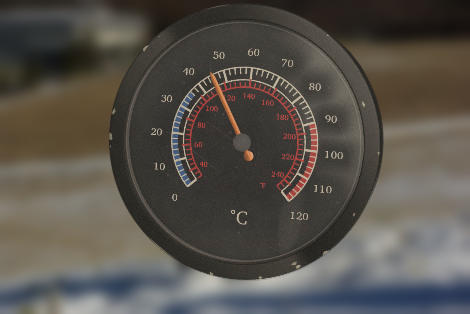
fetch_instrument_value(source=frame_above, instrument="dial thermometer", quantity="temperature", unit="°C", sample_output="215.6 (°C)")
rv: 46 (°C)
